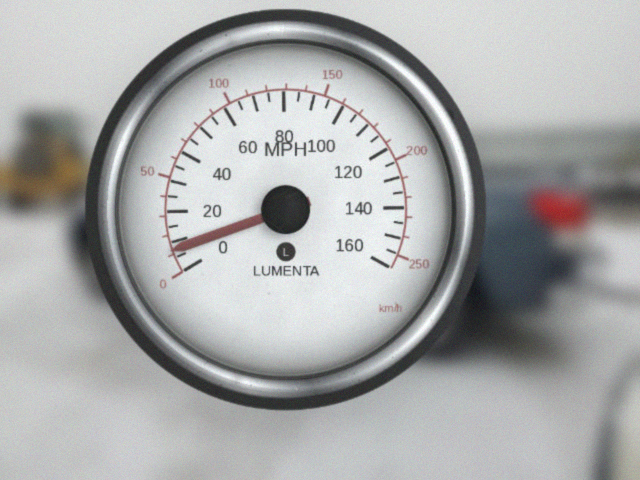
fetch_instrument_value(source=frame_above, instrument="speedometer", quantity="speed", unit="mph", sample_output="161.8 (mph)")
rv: 7.5 (mph)
